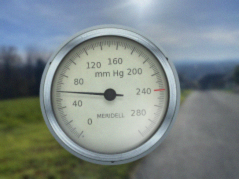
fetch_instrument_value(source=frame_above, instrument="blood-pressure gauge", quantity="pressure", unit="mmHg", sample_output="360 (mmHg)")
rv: 60 (mmHg)
